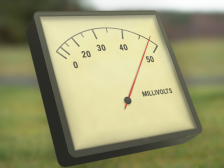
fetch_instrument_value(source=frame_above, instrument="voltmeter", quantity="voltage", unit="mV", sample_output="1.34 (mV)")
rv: 47.5 (mV)
